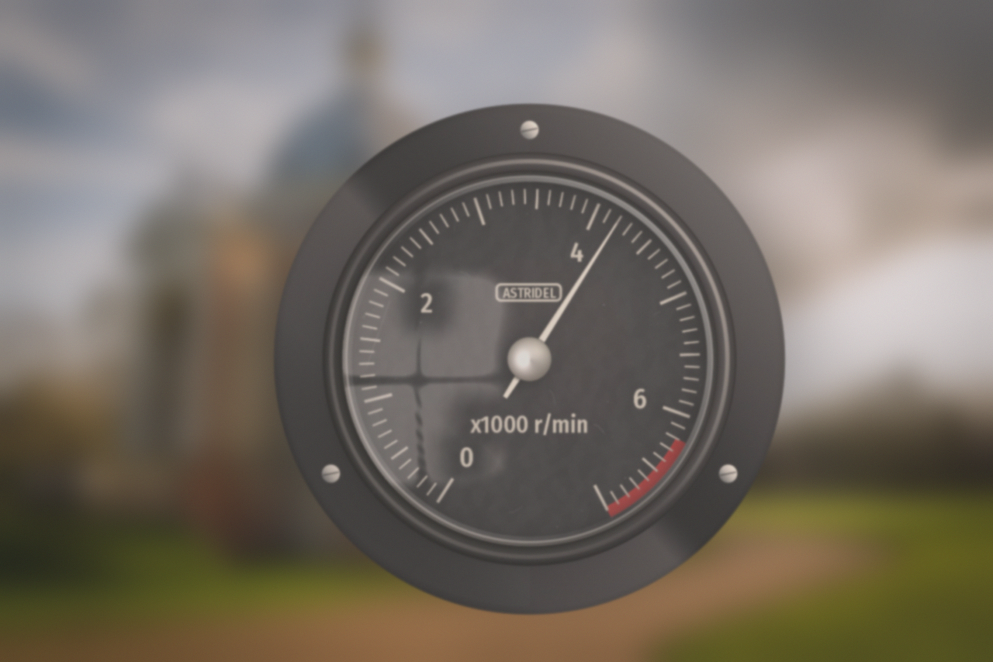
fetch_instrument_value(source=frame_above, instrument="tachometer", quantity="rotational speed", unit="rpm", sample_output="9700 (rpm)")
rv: 4200 (rpm)
